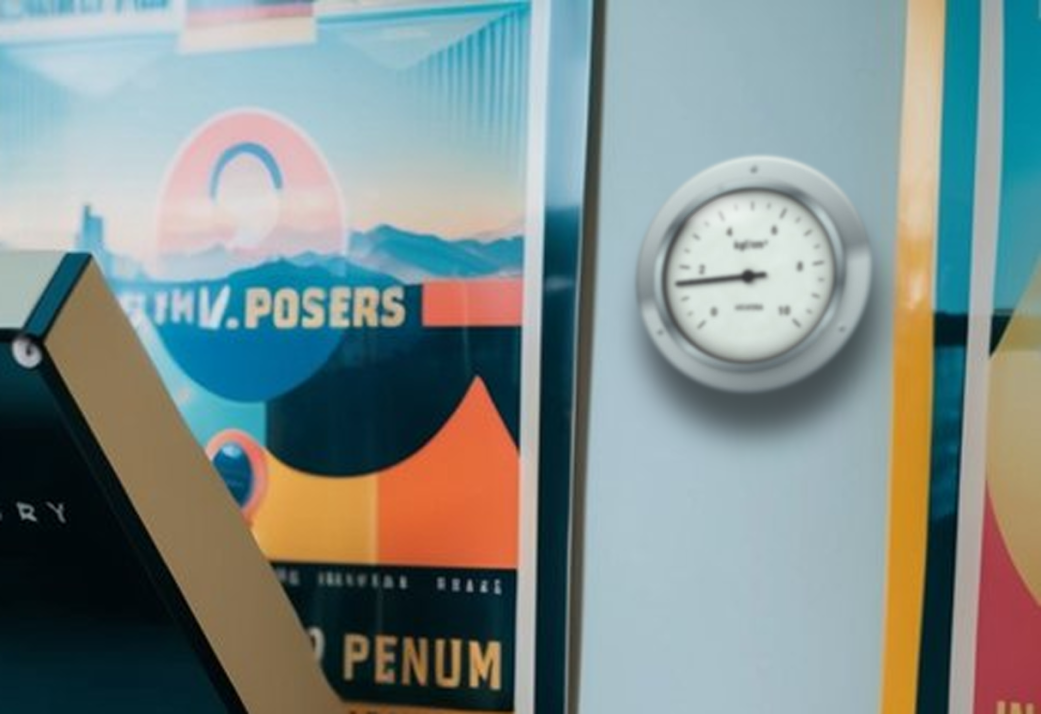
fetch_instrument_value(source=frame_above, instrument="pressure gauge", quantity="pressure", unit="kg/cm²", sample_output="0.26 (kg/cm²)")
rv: 1.5 (kg/cm²)
